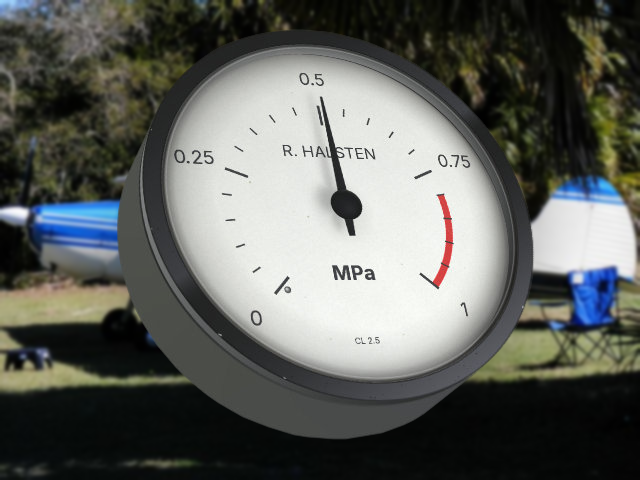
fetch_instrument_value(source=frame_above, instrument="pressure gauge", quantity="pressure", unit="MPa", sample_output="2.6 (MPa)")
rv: 0.5 (MPa)
